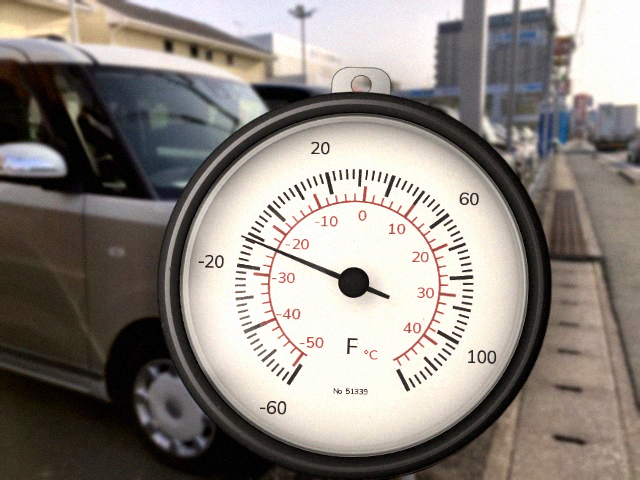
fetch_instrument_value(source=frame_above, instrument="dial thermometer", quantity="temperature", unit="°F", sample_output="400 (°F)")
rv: -12 (°F)
